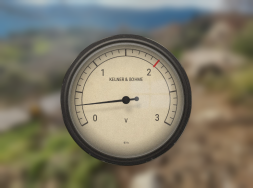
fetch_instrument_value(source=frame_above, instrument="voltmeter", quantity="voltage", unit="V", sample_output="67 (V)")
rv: 0.3 (V)
